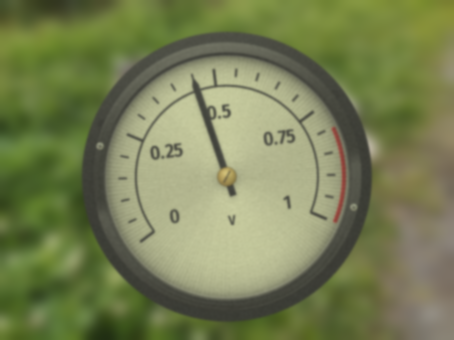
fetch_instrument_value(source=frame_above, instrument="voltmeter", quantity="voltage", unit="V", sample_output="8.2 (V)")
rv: 0.45 (V)
